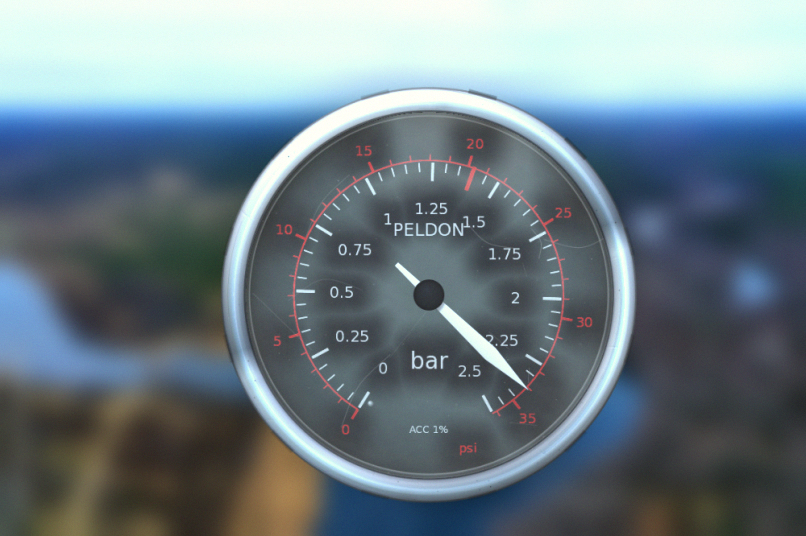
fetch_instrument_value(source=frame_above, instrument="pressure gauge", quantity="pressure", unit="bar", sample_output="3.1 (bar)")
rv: 2.35 (bar)
